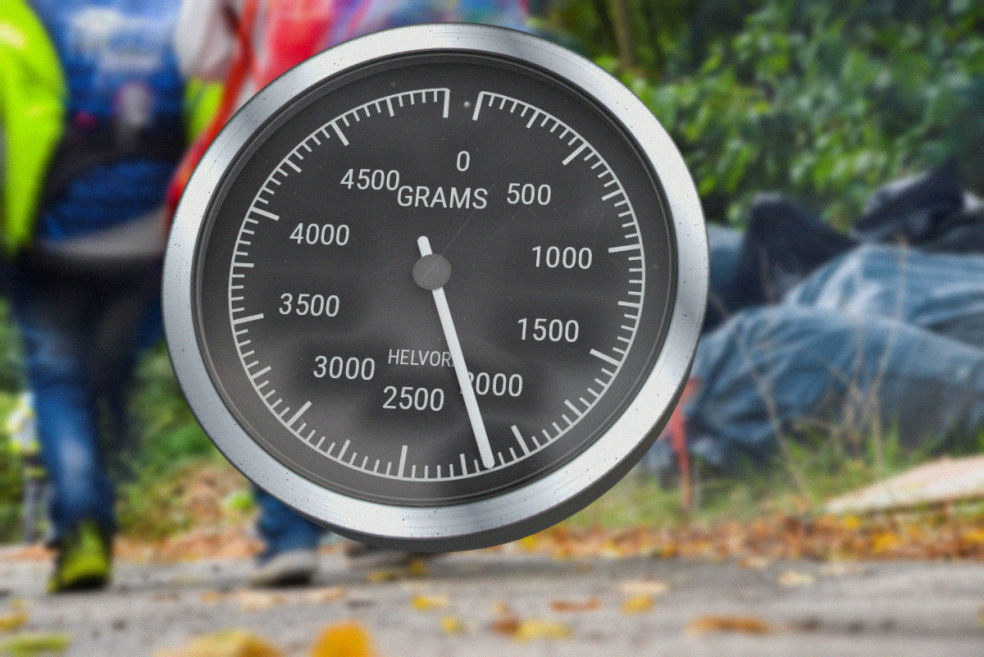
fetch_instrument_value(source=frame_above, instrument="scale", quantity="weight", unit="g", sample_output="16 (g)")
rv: 2150 (g)
